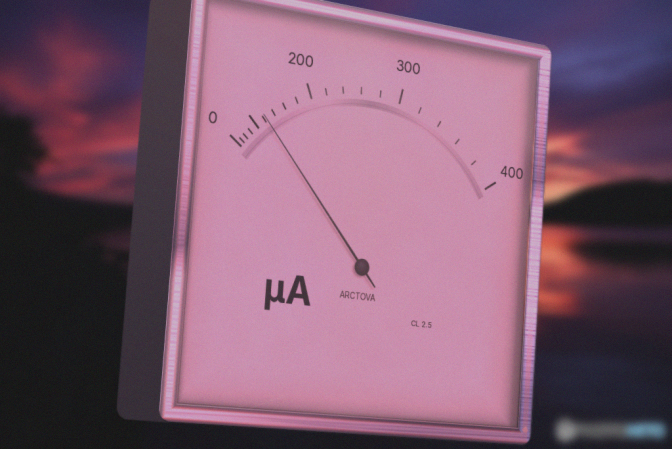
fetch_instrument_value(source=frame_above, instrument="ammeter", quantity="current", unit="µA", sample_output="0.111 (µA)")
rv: 120 (µA)
